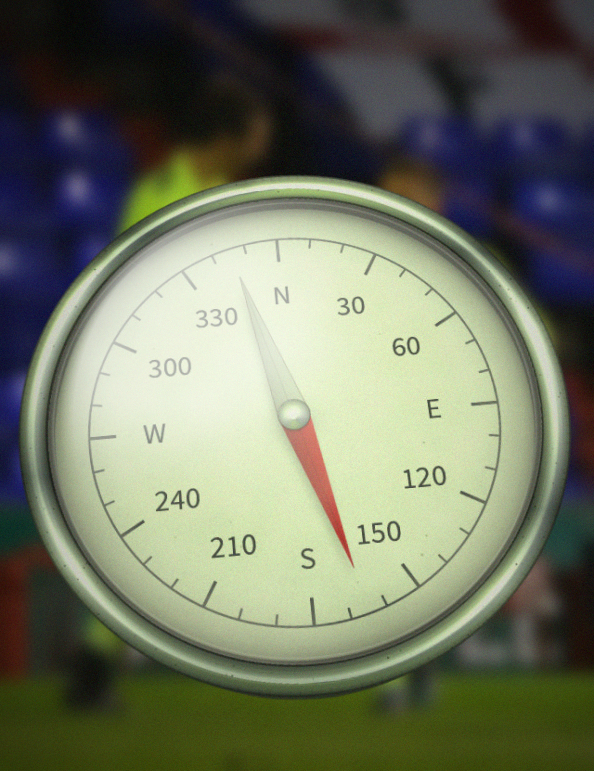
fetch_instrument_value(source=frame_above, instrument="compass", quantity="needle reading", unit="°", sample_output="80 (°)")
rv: 165 (°)
